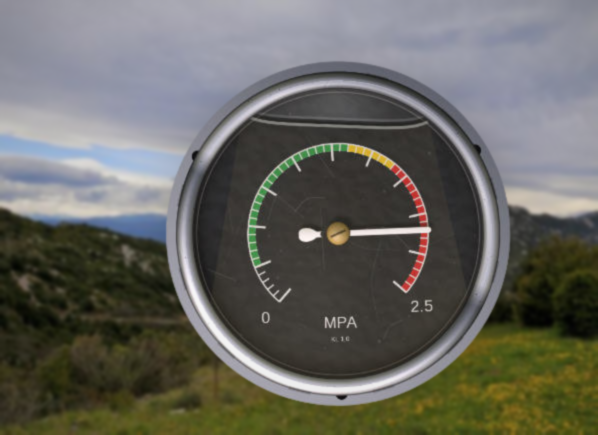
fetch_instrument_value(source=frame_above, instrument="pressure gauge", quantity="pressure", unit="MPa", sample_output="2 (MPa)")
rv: 2.1 (MPa)
